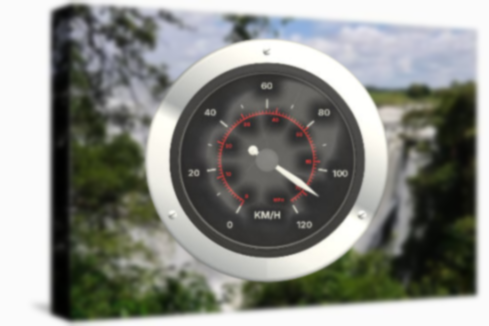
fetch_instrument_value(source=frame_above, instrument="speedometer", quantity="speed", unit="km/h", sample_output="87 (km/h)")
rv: 110 (km/h)
